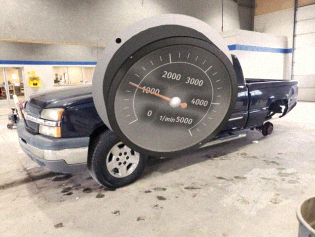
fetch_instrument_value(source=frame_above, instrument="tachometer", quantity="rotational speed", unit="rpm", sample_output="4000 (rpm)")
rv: 1000 (rpm)
